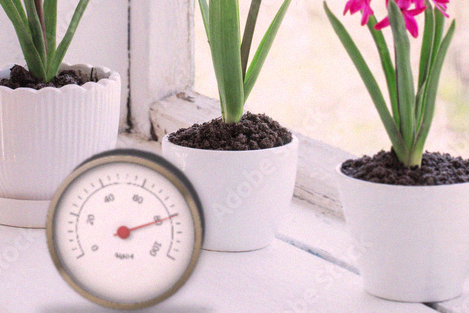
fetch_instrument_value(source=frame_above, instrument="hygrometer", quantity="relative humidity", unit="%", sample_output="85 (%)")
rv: 80 (%)
